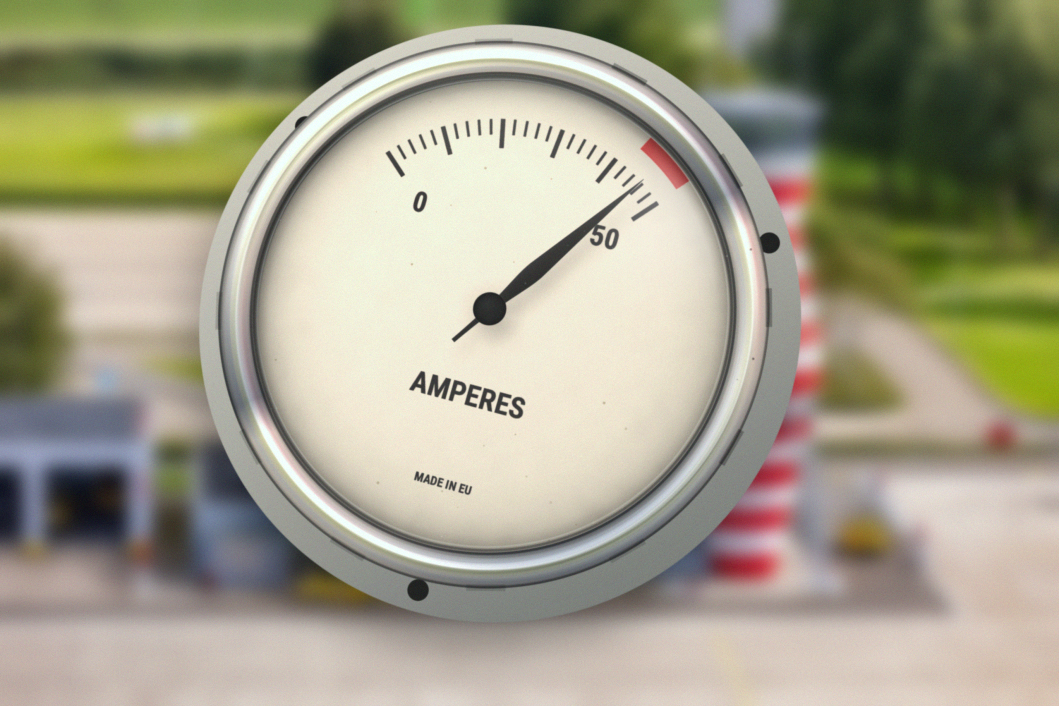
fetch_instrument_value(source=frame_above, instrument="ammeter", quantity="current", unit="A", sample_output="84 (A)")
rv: 46 (A)
